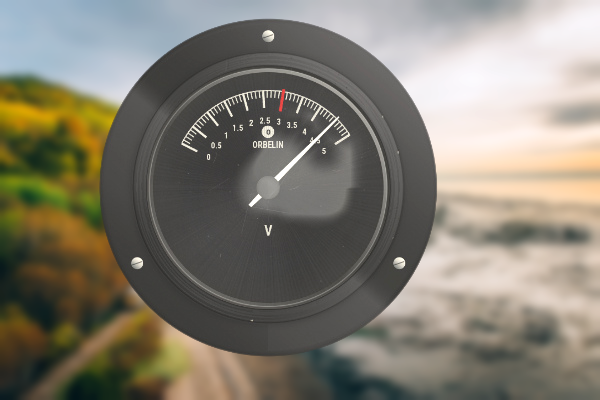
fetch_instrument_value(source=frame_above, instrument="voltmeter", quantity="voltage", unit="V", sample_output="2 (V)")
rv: 4.5 (V)
